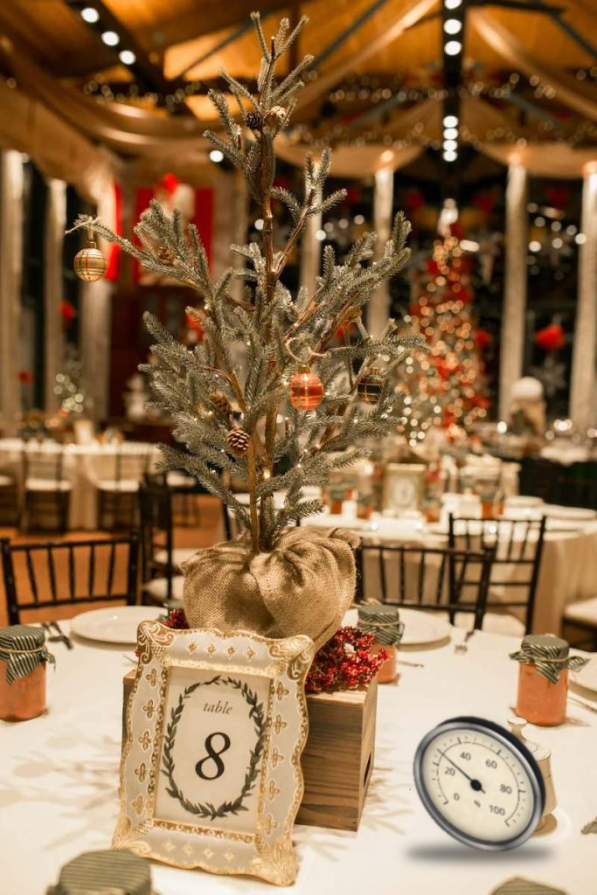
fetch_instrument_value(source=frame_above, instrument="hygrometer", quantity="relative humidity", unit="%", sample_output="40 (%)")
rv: 28 (%)
